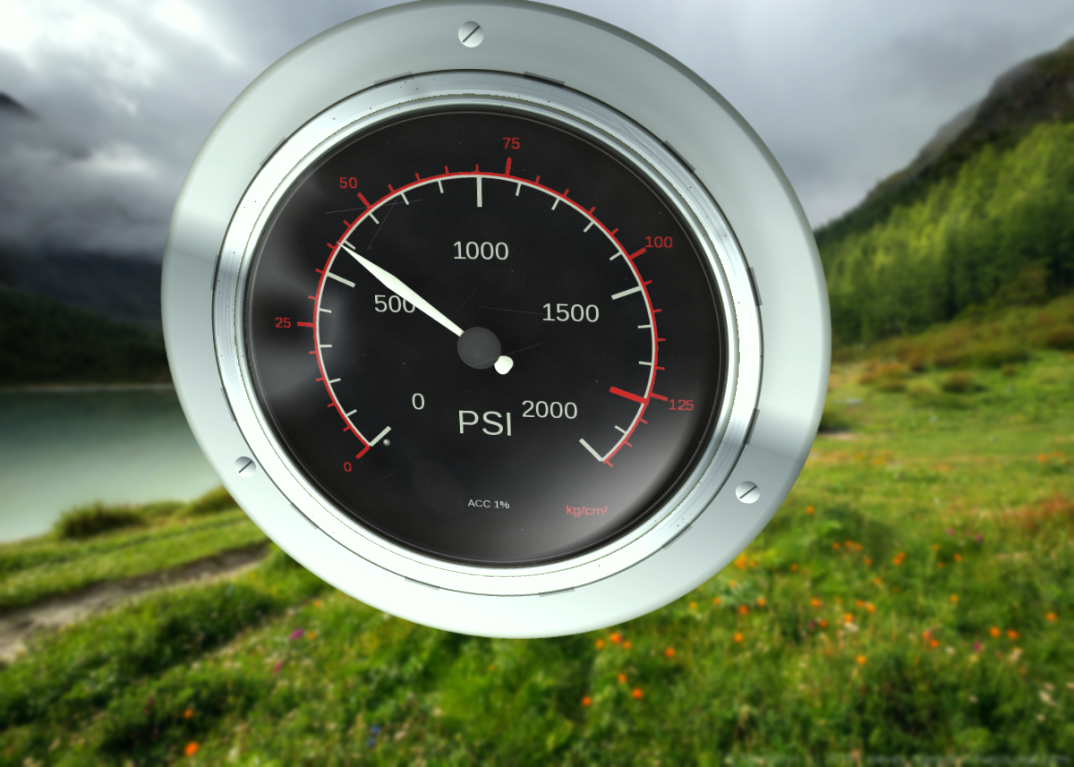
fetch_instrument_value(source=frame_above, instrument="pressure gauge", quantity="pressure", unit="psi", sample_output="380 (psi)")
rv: 600 (psi)
